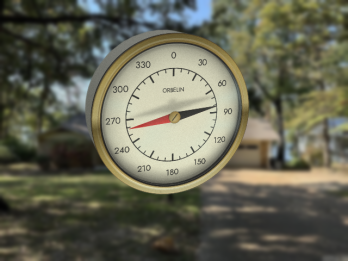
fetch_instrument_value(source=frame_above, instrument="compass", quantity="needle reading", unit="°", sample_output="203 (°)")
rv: 260 (°)
